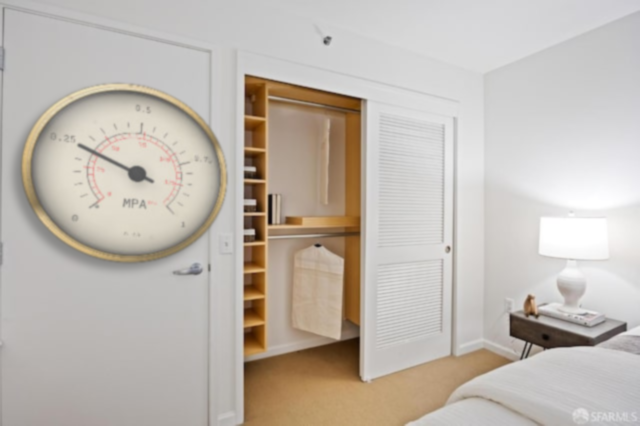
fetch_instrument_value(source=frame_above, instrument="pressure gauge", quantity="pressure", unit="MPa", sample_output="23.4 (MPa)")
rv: 0.25 (MPa)
